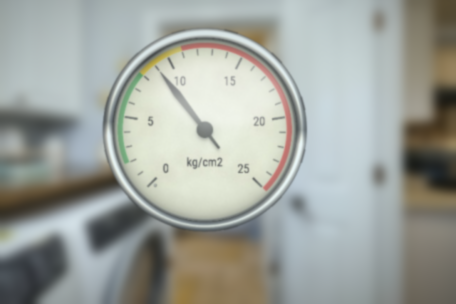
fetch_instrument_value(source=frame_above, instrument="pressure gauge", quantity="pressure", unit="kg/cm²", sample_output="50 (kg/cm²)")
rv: 9 (kg/cm²)
